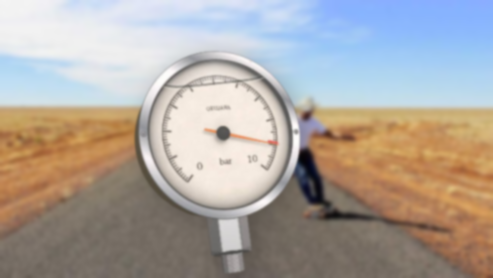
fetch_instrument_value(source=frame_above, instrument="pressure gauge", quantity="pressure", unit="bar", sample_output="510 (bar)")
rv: 9 (bar)
